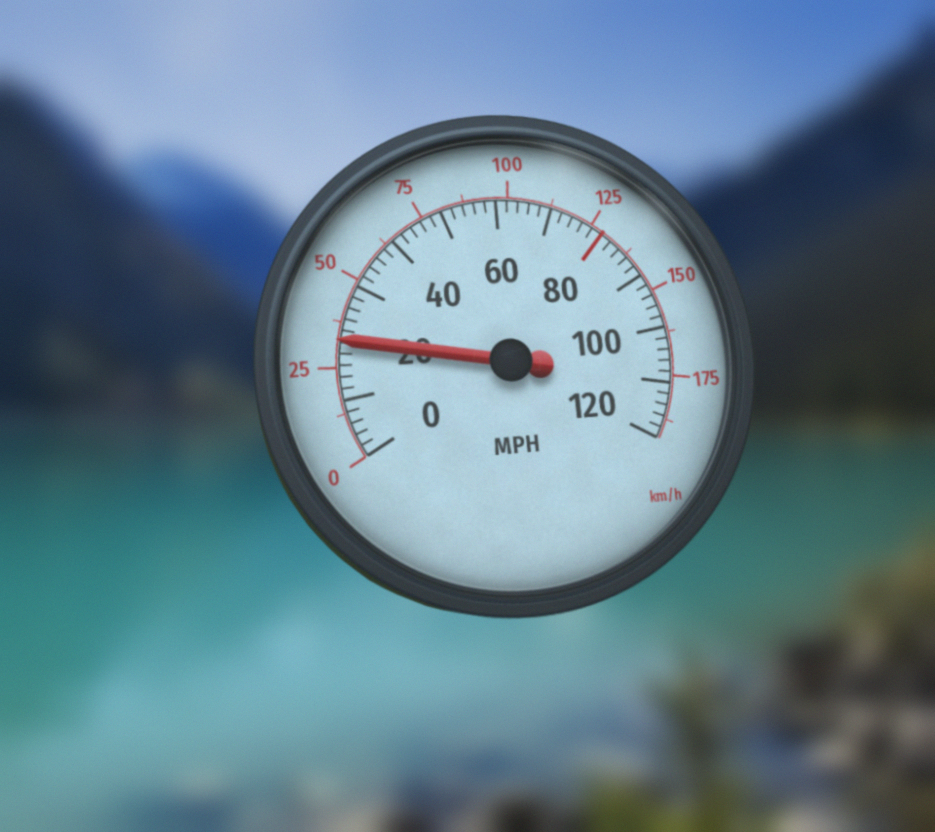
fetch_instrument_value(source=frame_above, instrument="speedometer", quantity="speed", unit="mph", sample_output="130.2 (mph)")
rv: 20 (mph)
